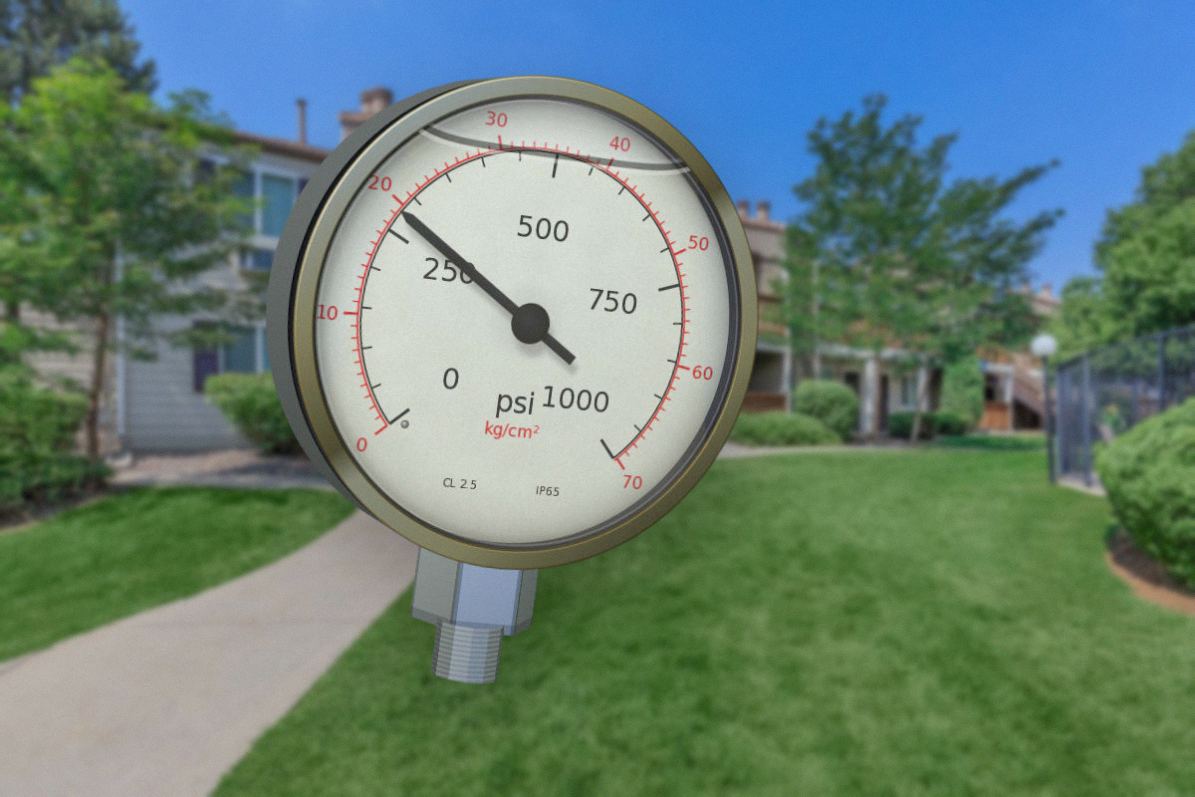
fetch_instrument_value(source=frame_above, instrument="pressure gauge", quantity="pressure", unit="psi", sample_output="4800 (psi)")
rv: 275 (psi)
